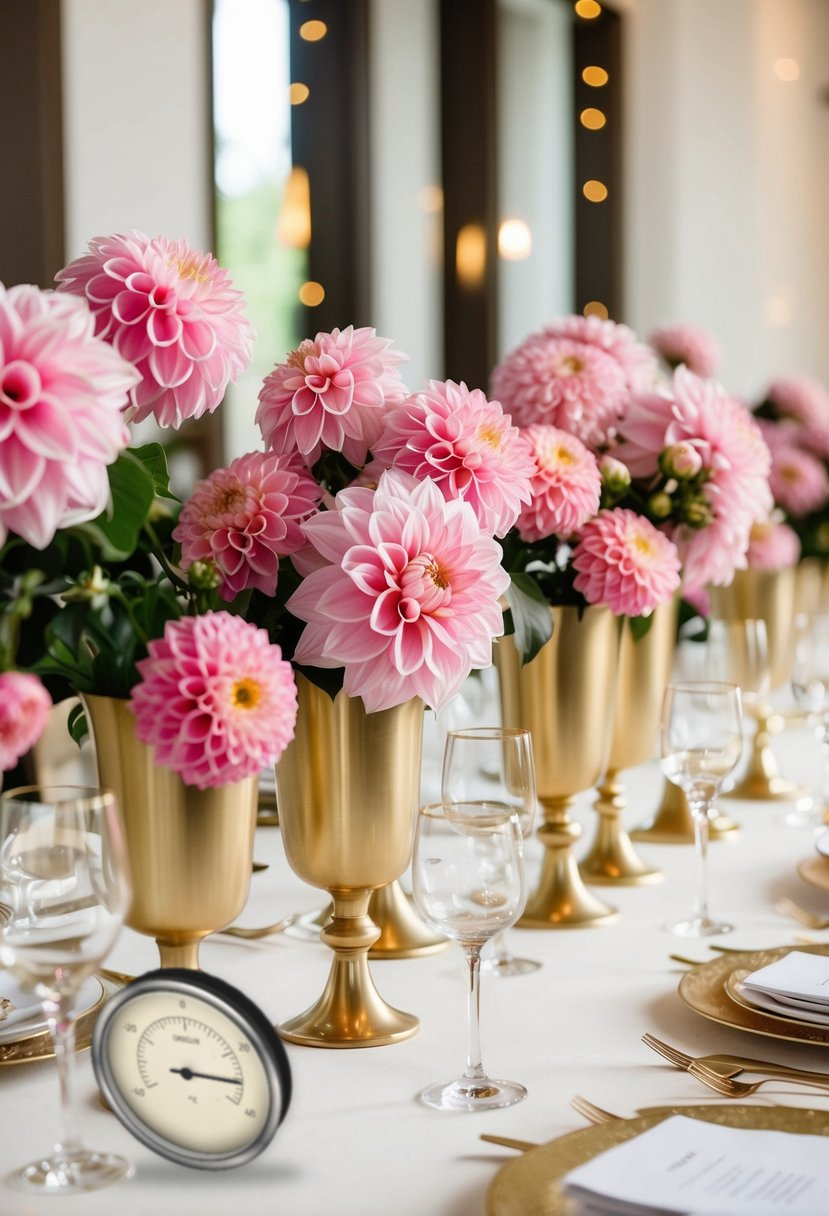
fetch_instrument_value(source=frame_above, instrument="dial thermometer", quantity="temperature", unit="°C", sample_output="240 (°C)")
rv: 30 (°C)
